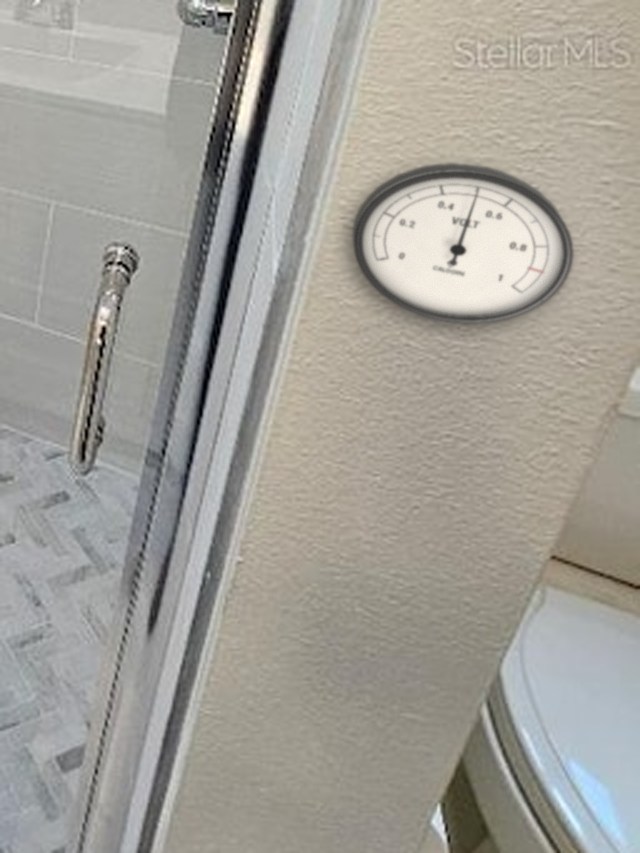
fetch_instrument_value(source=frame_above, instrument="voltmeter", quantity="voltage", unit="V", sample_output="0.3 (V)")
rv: 0.5 (V)
